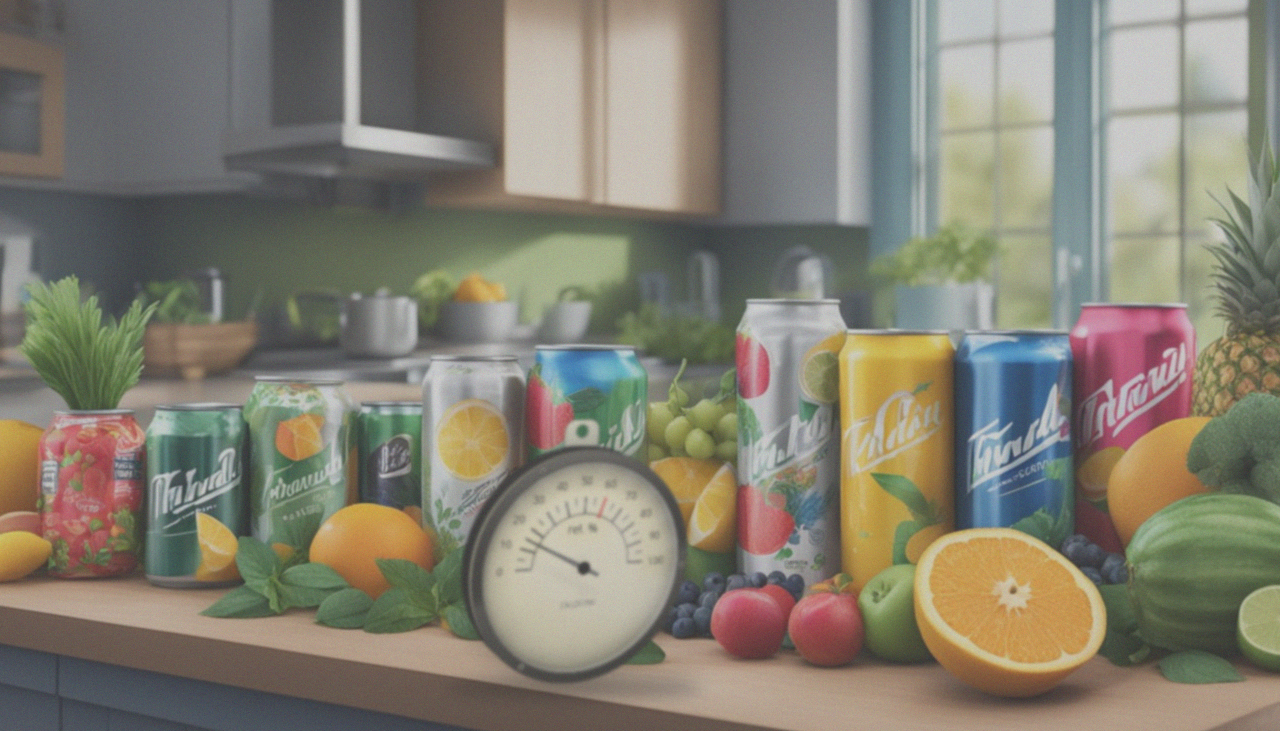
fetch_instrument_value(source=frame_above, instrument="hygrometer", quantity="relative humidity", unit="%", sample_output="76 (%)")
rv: 15 (%)
